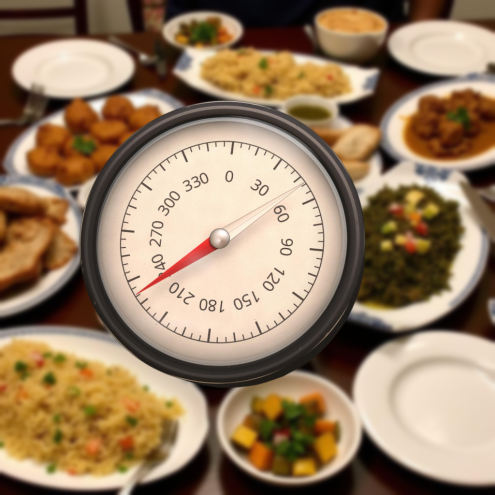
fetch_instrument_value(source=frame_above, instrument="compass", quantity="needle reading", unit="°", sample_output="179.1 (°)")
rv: 230 (°)
